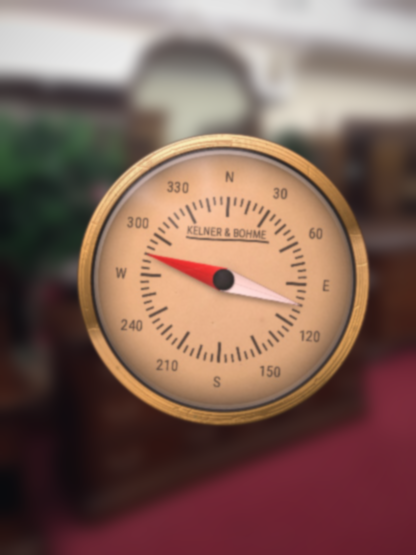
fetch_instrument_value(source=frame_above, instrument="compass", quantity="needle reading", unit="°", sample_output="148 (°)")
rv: 285 (°)
